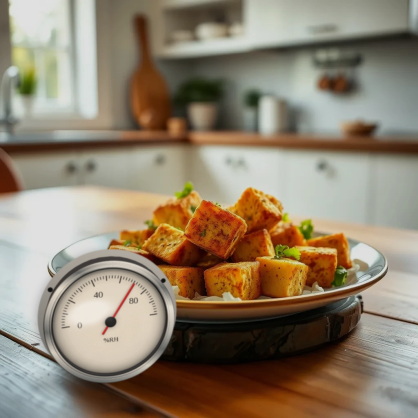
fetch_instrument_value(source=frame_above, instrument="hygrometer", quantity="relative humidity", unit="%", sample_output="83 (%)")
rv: 70 (%)
